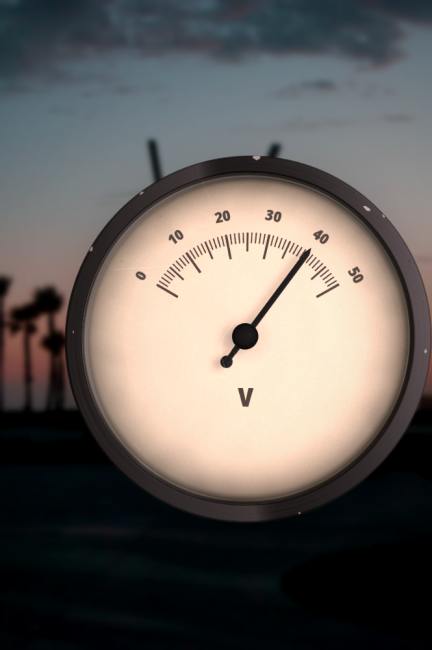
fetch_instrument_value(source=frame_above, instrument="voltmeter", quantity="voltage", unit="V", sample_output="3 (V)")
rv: 40 (V)
